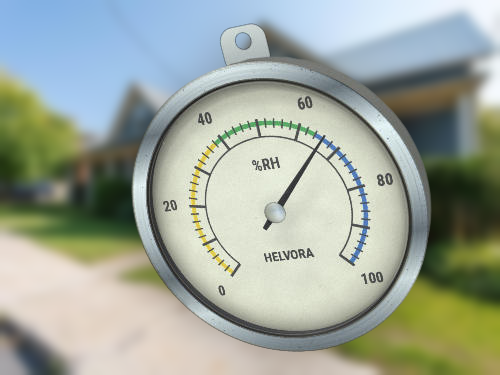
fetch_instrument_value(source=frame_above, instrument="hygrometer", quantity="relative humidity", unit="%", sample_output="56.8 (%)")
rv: 66 (%)
